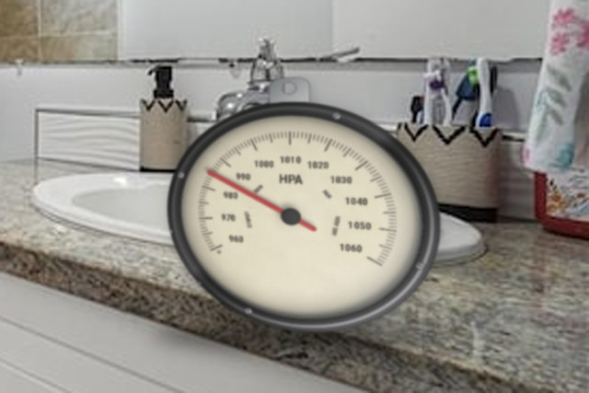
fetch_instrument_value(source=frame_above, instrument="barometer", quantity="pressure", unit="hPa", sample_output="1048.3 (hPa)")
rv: 985 (hPa)
